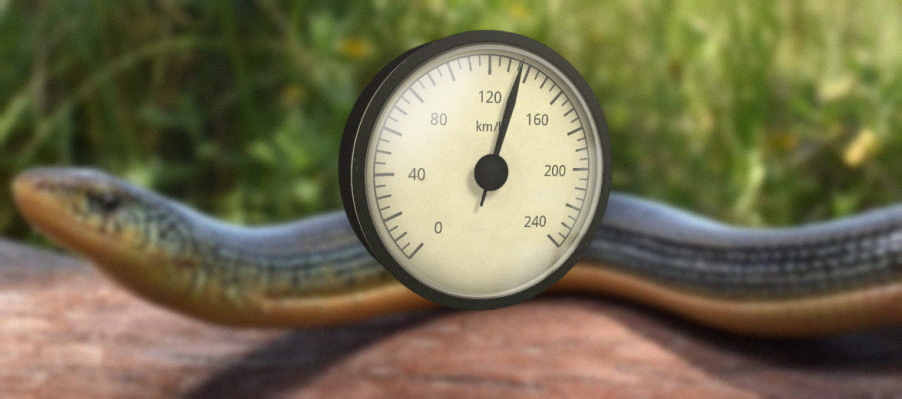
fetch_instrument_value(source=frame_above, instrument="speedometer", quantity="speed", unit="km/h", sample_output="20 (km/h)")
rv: 135 (km/h)
